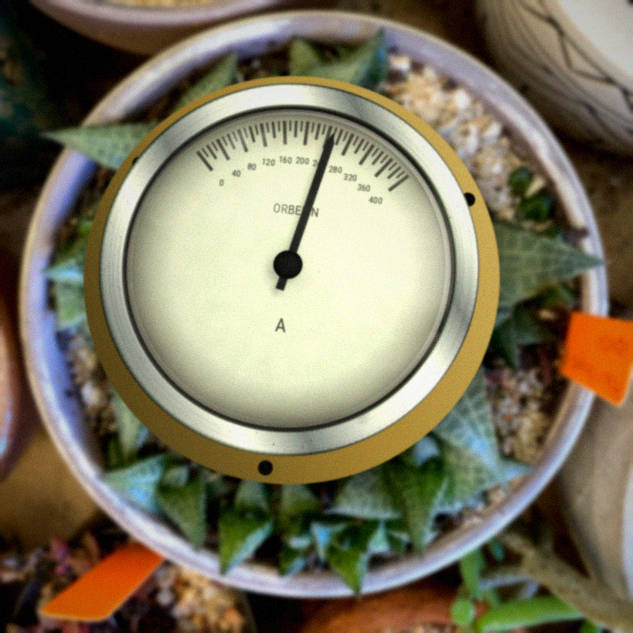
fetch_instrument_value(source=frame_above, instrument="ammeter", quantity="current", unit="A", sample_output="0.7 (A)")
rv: 250 (A)
